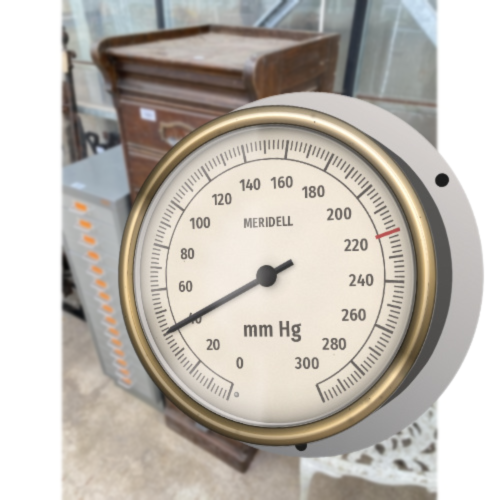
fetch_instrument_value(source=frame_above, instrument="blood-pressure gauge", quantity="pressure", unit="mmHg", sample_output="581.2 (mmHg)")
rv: 40 (mmHg)
